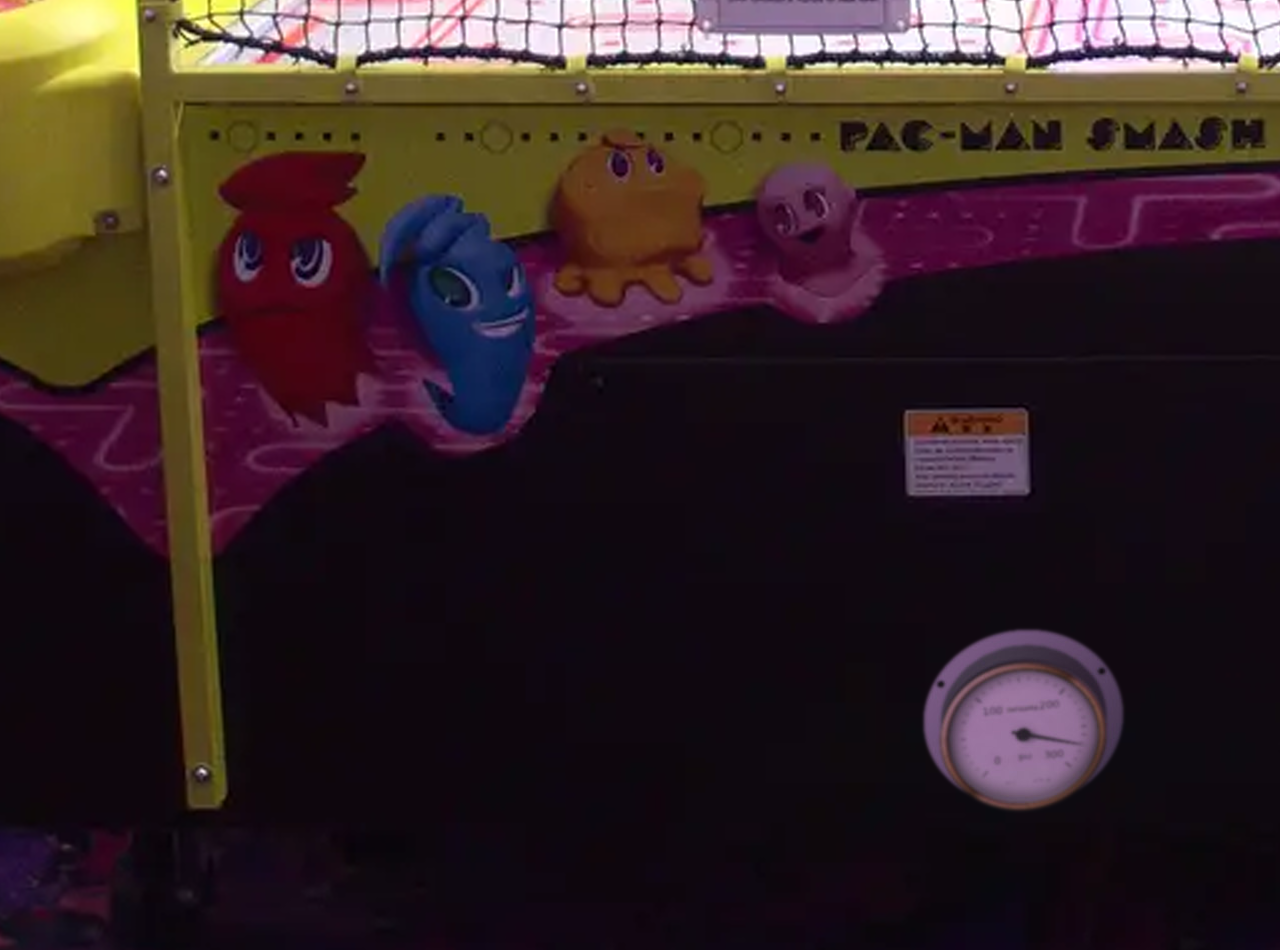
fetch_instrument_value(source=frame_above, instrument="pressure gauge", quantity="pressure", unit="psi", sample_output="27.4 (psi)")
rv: 270 (psi)
